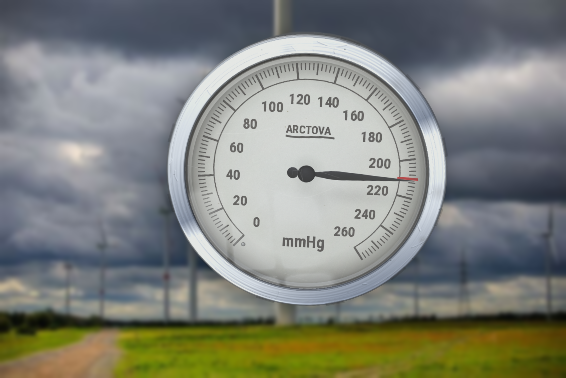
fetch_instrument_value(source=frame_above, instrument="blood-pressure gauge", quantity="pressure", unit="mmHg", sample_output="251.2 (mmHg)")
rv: 210 (mmHg)
